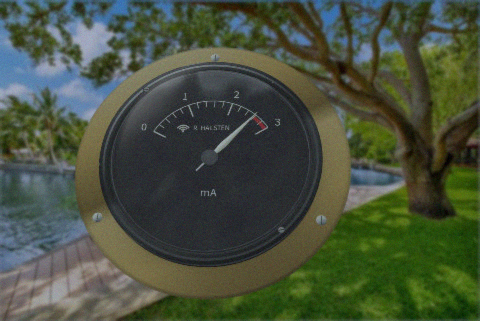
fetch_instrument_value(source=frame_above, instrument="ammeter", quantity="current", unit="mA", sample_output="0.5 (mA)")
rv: 2.6 (mA)
